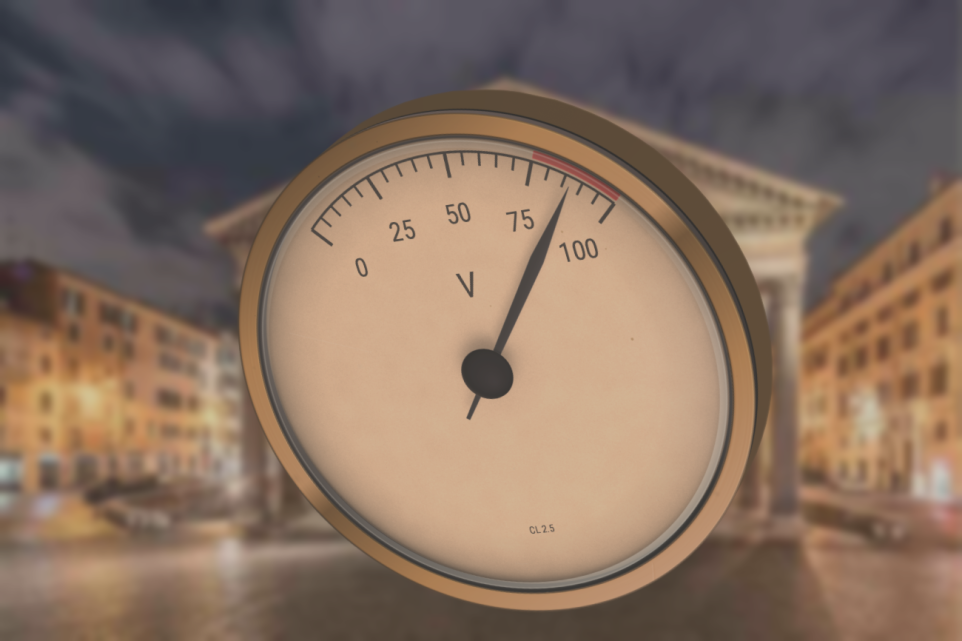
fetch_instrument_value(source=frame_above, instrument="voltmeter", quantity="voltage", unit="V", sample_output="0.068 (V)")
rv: 87.5 (V)
